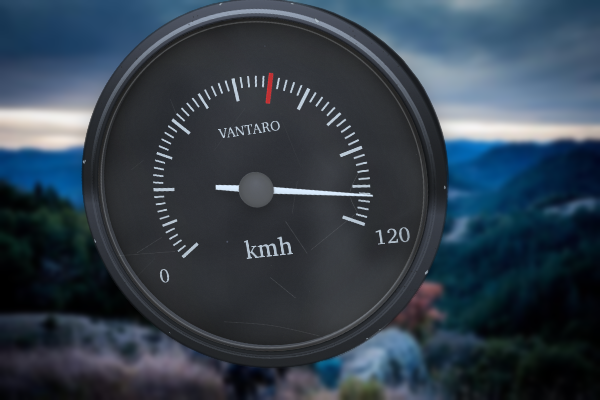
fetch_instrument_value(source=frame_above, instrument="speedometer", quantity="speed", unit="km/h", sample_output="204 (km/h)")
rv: 112 (km/h)
